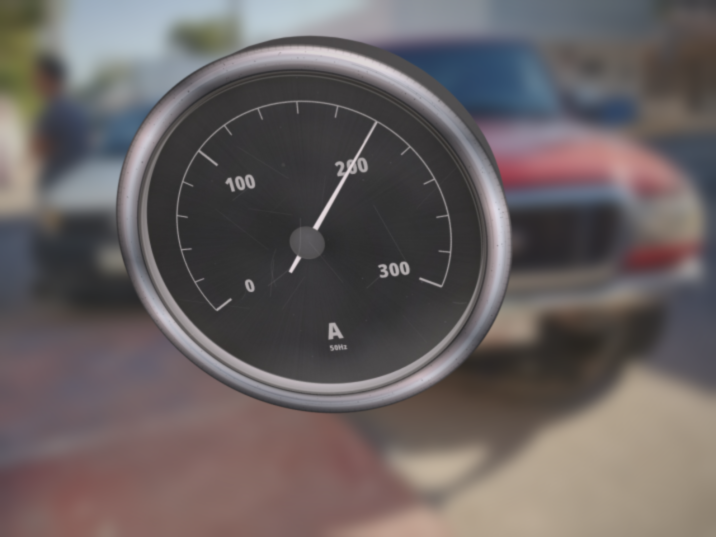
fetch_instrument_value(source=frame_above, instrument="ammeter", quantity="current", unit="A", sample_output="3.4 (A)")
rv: 200 (A)
